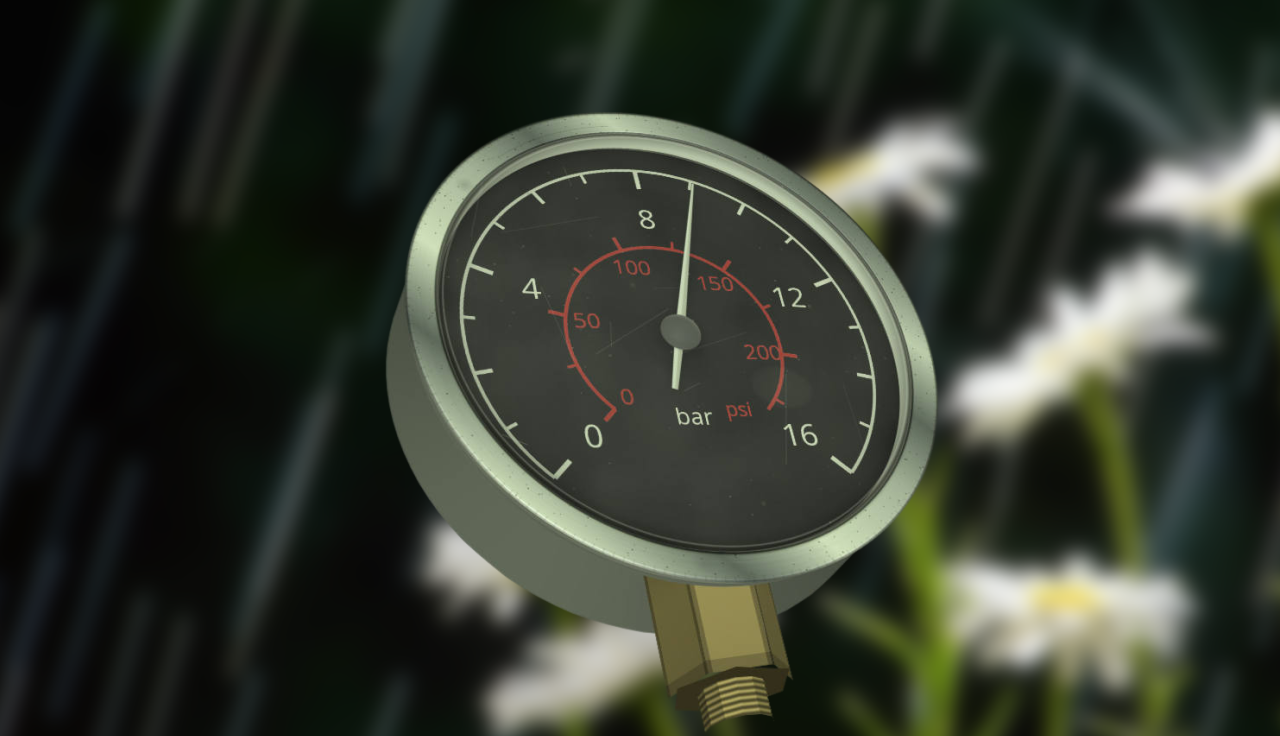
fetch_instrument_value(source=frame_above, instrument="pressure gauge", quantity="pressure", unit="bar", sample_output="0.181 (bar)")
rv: 9 (bar)
